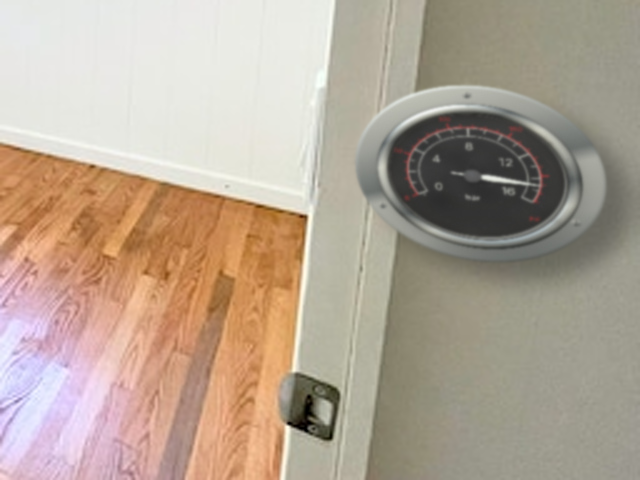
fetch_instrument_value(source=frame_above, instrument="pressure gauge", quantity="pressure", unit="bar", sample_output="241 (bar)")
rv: 14.5 (bar)
